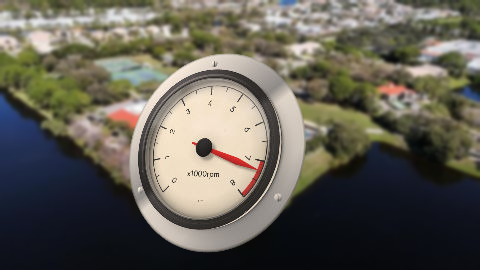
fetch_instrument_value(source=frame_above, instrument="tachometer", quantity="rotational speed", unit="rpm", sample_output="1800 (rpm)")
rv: 7250 (rpm)
